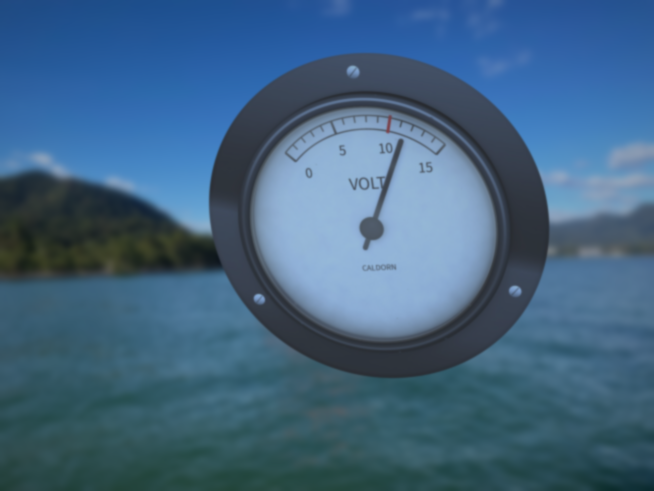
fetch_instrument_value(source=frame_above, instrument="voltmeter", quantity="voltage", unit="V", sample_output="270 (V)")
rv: 11.5 (V)
